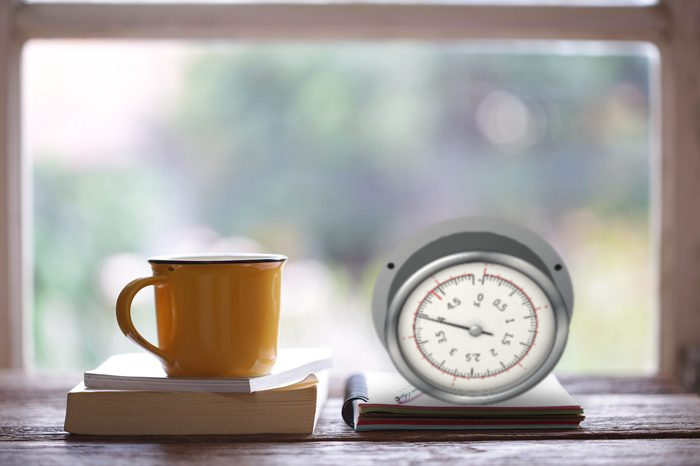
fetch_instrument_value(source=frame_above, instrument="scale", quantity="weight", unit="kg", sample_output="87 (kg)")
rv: 4 (kg)
